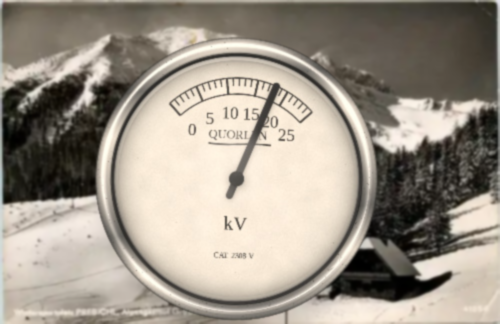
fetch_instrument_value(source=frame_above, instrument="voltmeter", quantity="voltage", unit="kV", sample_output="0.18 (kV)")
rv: 18 (kV)
